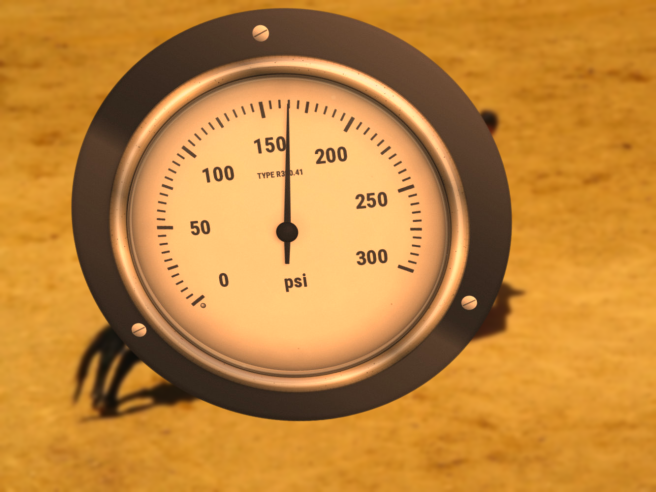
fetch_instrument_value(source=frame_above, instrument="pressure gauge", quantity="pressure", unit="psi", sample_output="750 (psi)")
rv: 165 (psi)
